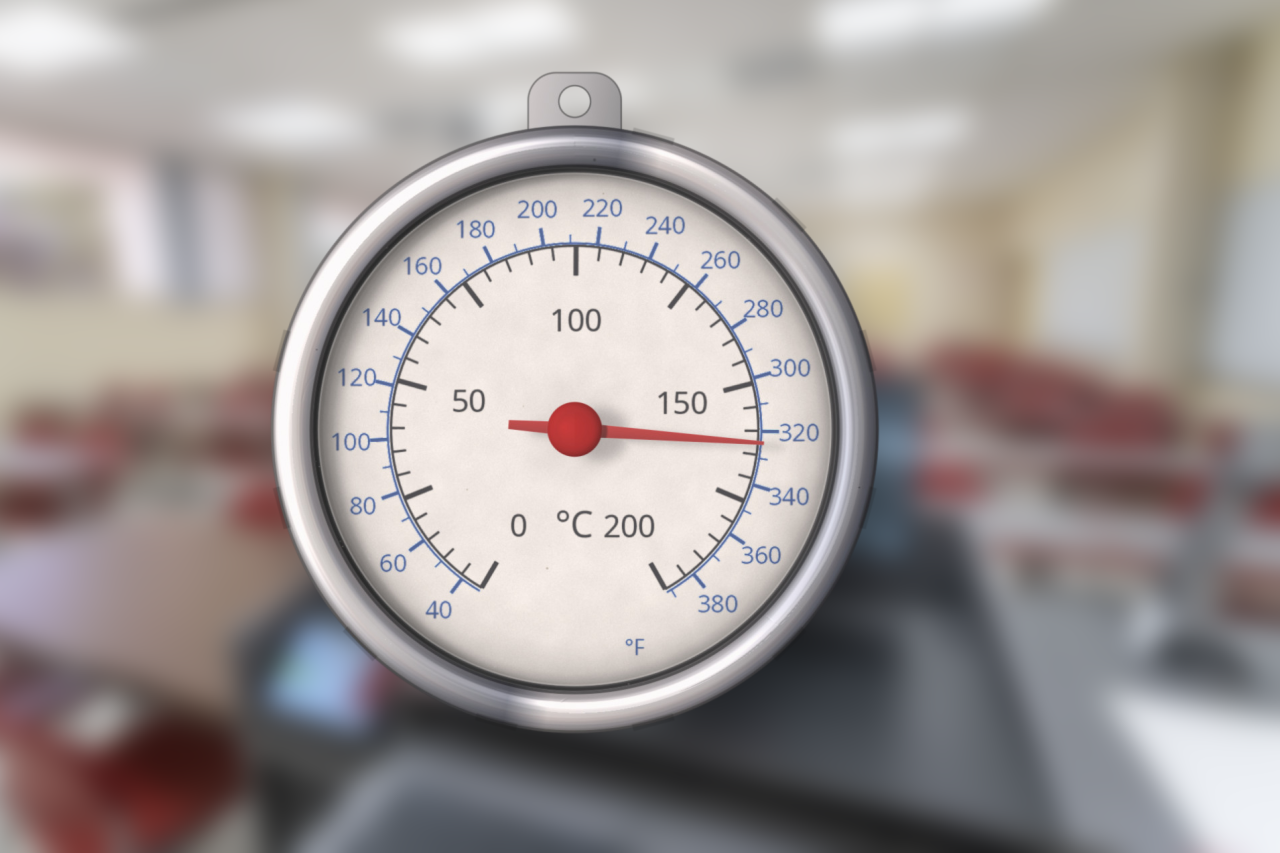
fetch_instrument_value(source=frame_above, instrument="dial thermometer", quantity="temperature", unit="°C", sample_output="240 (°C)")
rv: 162.5 (°C)
